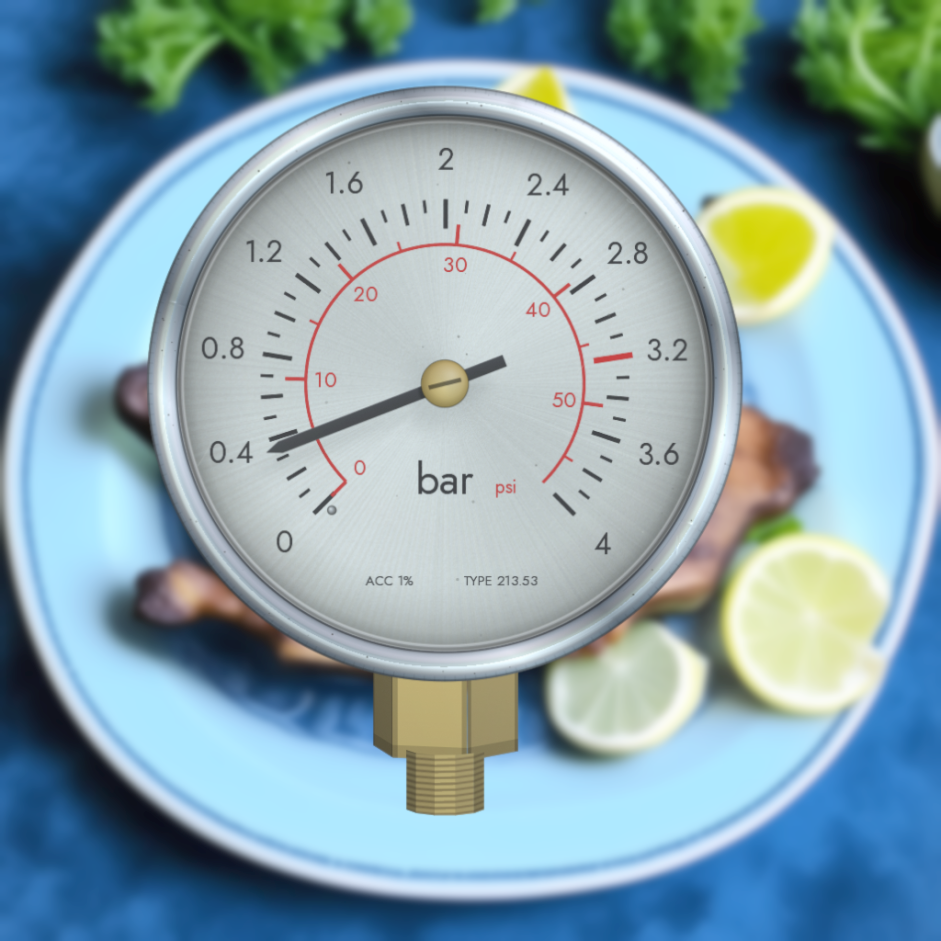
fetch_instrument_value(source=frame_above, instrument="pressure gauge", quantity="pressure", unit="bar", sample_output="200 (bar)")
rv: 0.35 (bar)
